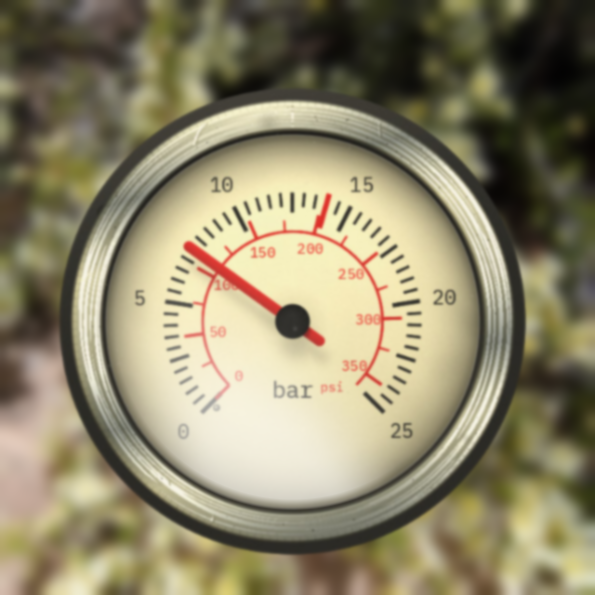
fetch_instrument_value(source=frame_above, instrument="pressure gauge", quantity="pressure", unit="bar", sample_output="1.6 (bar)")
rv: 7.5 (bar)
